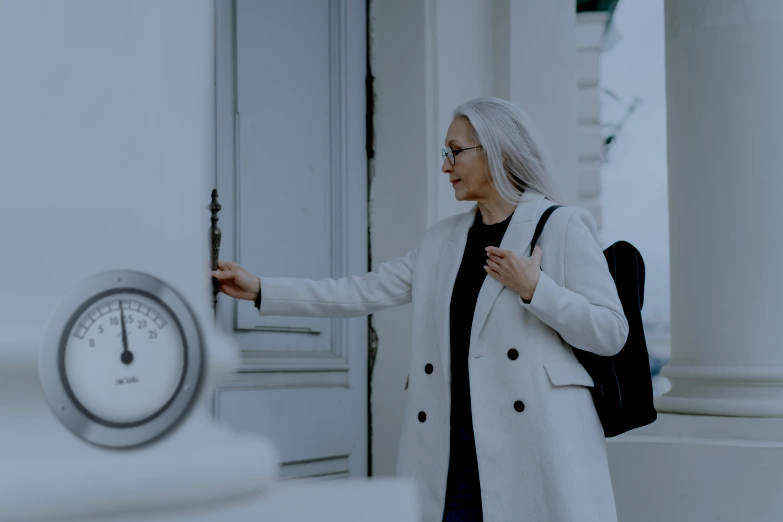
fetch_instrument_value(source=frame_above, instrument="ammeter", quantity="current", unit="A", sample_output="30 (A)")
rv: 12.5 (A)
